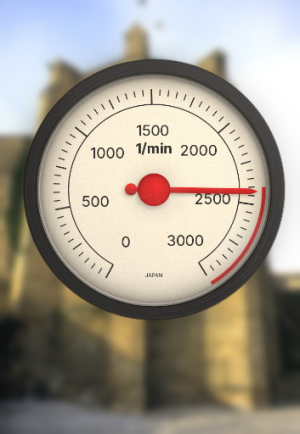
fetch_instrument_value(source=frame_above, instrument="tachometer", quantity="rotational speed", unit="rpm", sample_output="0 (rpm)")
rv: 2425 (rpm)
